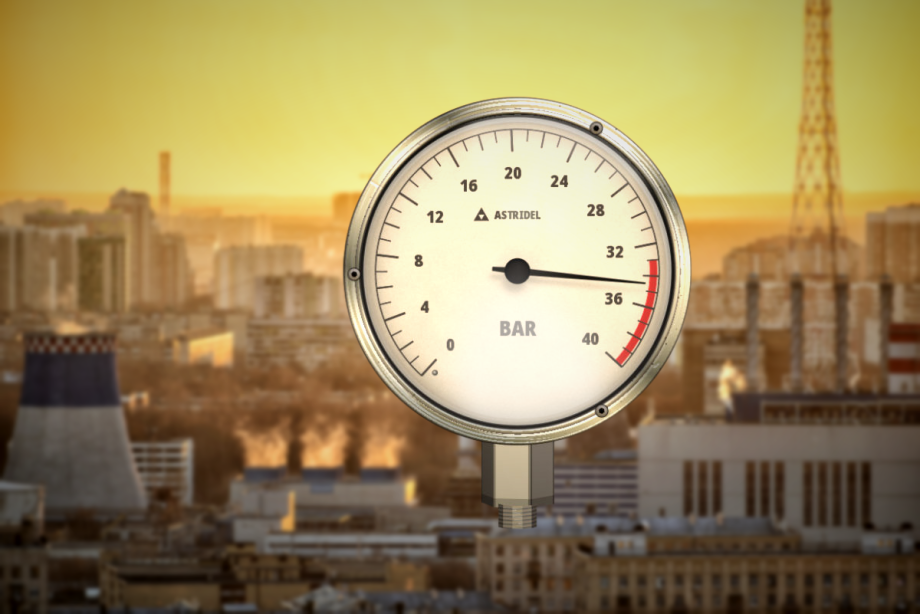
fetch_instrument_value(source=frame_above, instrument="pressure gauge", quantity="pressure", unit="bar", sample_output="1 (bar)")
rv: 34.5 (bar)
